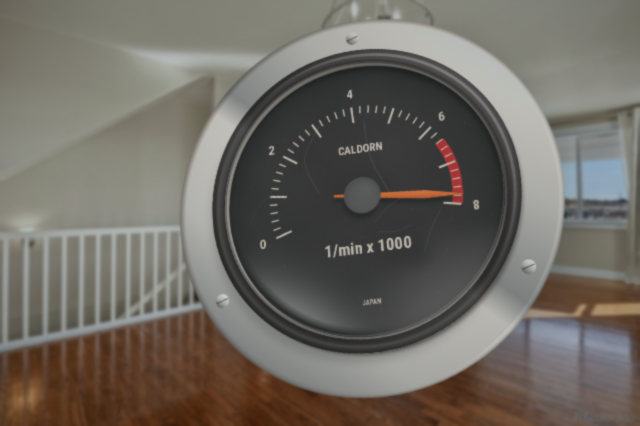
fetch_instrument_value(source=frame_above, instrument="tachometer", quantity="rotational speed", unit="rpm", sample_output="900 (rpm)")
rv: 7800 (rpm)
